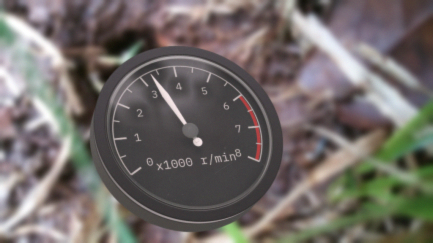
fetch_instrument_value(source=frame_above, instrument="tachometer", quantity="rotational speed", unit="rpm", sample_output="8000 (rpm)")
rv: 3250 (rpm)
